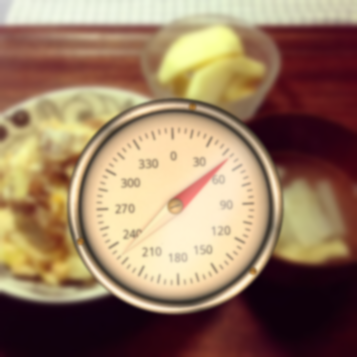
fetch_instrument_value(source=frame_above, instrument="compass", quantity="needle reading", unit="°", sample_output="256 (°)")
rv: 50 (°)
